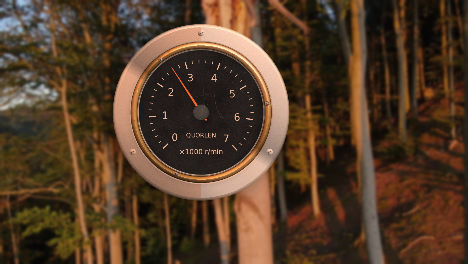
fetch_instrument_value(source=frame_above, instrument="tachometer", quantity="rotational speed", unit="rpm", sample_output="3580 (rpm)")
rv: 2600 (rpm)
